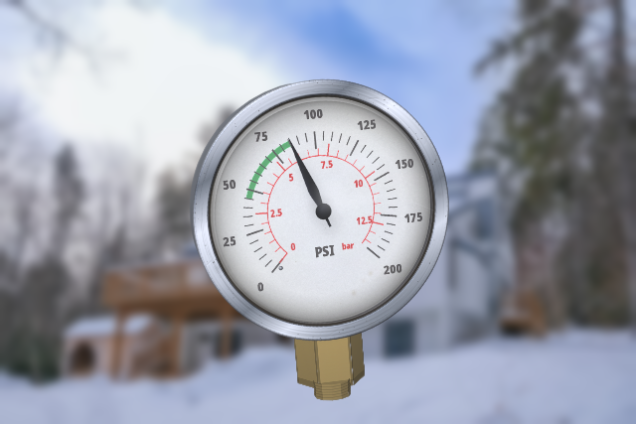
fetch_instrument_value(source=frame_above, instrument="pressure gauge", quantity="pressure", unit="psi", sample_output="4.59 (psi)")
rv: 85 (psi)
